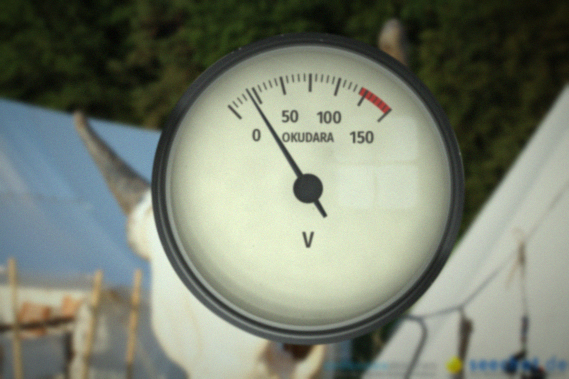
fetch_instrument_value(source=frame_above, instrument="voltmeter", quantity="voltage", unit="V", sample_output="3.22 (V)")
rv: 20 (V)
